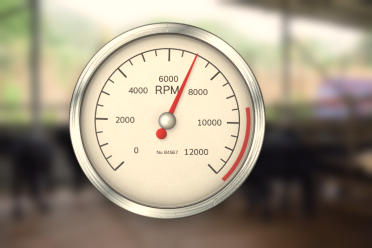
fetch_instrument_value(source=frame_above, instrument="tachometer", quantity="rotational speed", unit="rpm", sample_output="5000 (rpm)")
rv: 7000 (rpm)
